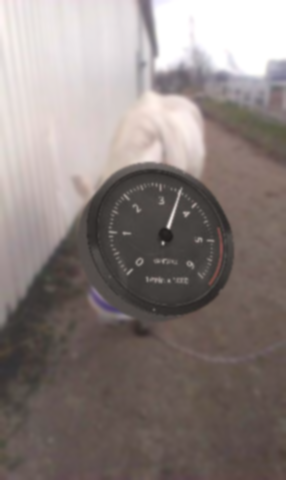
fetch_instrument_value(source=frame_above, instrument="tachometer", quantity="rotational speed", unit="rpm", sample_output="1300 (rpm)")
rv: 3500 (rpm)
